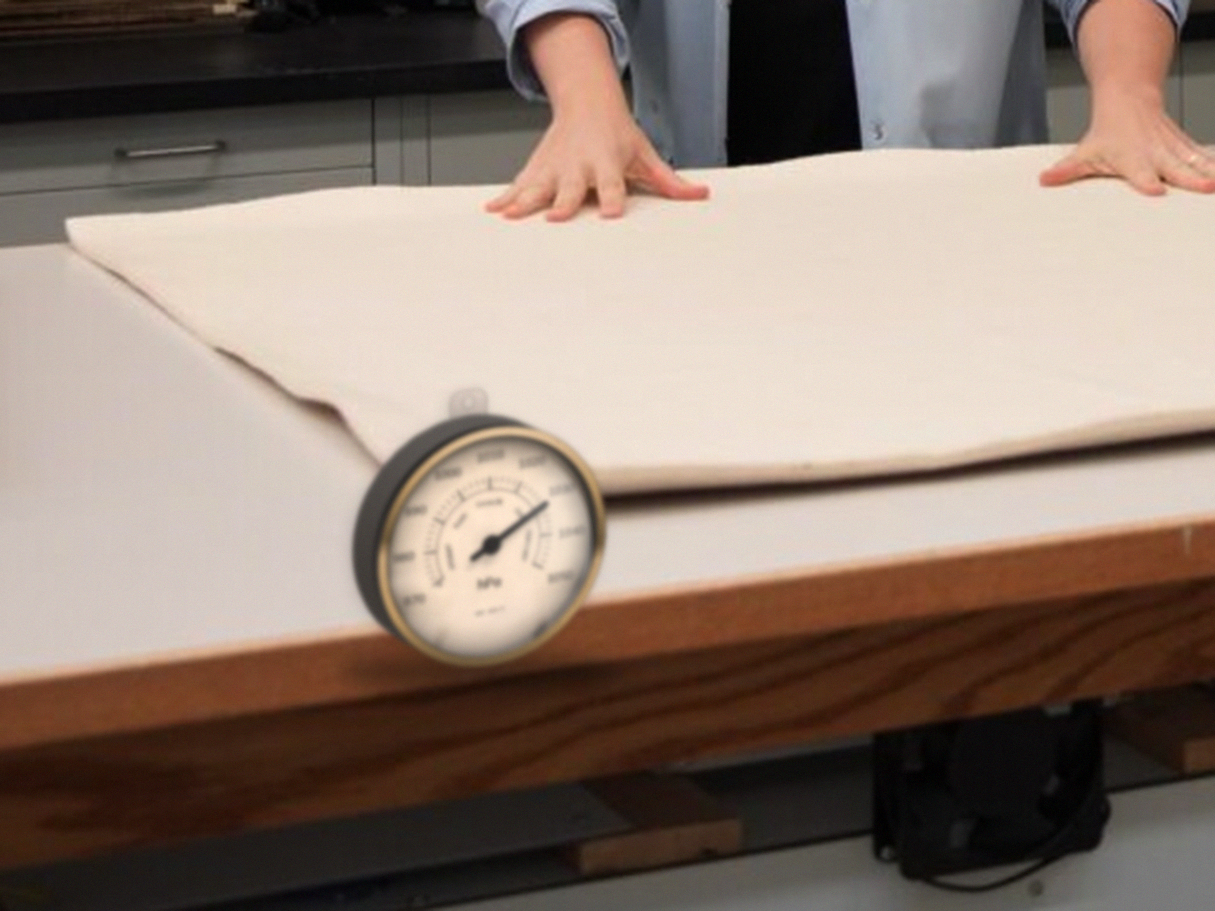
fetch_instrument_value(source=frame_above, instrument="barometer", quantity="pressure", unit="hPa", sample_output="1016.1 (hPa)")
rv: 1030 (hPa)
